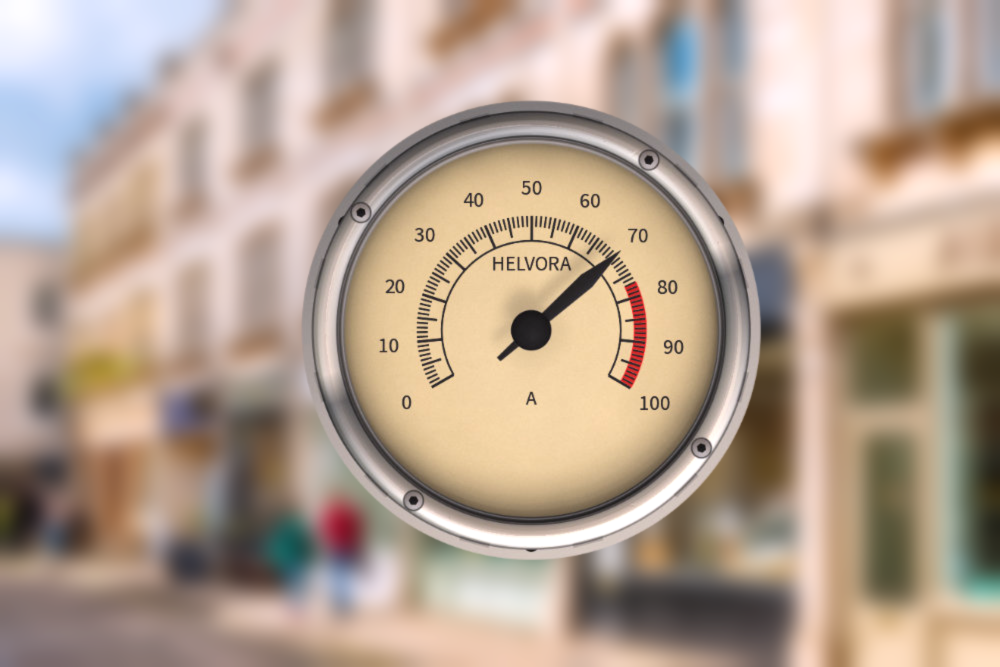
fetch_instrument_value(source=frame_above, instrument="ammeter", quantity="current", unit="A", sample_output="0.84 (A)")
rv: 70 (A)
